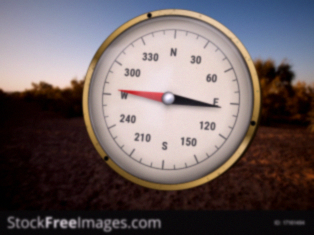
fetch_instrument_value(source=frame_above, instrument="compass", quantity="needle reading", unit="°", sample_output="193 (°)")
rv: 275 (°)
